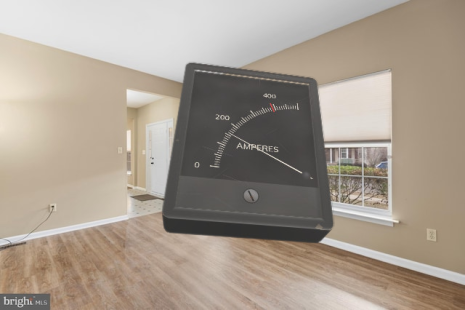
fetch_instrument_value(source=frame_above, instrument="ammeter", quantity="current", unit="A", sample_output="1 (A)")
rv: 150 (A)
